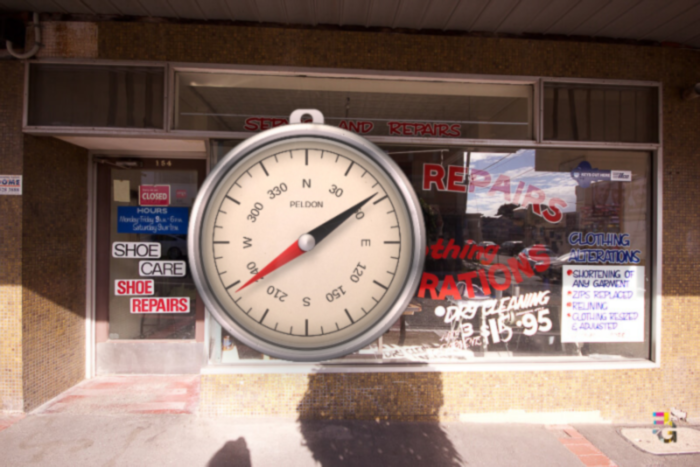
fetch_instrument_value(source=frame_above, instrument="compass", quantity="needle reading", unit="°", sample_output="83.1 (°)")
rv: 235 (°)
